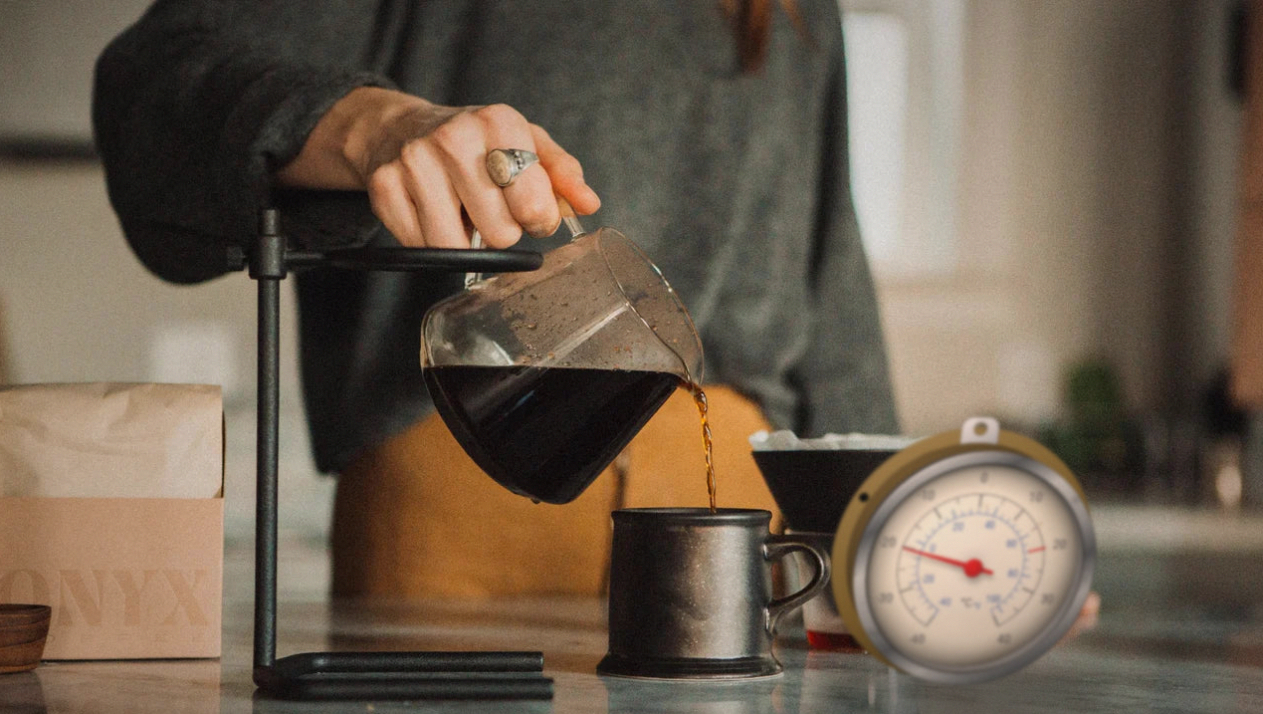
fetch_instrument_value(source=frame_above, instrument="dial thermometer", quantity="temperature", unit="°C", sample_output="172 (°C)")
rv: -20 (°C)
